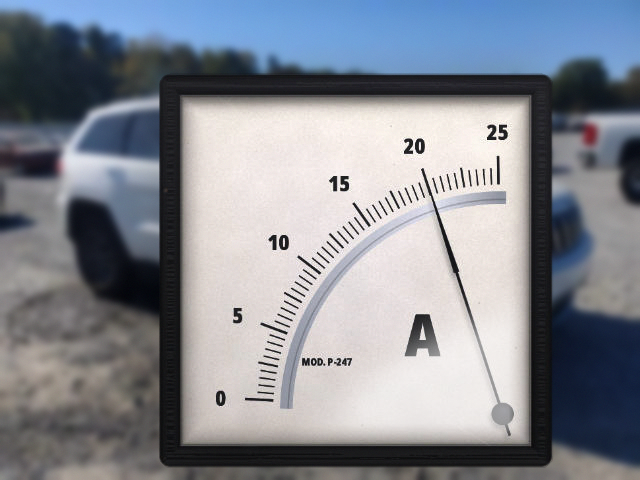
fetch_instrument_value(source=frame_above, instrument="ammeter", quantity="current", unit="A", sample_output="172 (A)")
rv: 20 (A)
